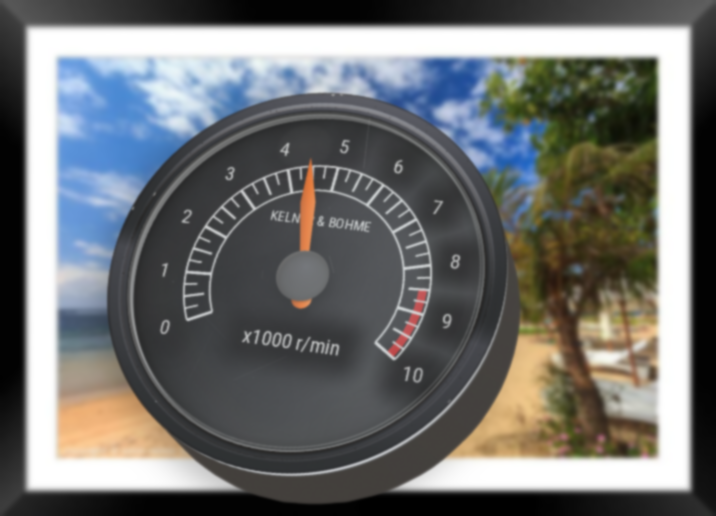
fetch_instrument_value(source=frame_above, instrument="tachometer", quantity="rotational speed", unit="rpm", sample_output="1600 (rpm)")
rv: 4500 (rpm)
